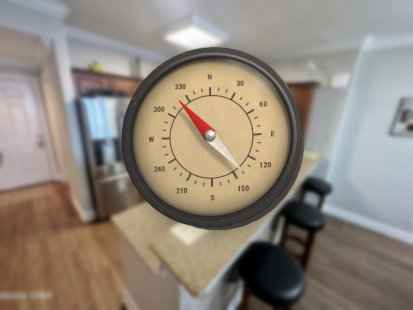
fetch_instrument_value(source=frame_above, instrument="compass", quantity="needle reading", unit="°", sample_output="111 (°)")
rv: 320 (°)
